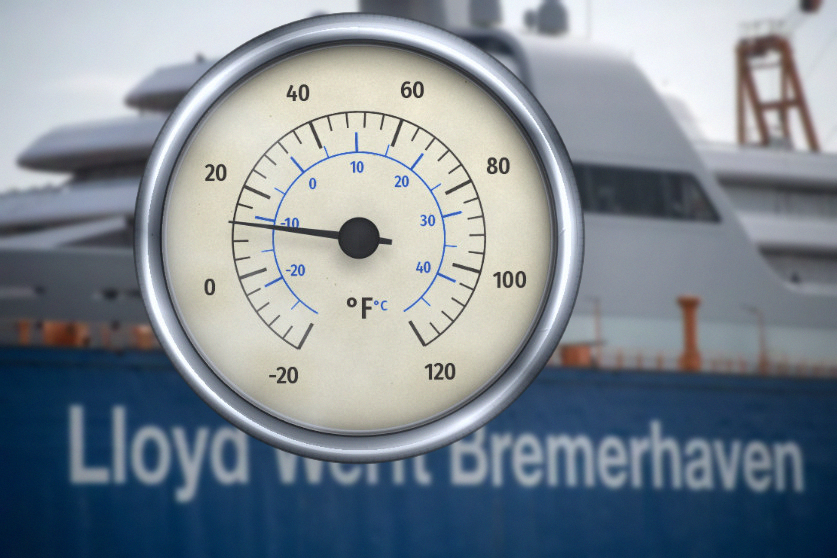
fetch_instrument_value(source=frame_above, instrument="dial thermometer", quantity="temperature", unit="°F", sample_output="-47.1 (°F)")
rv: 12 (°F)
